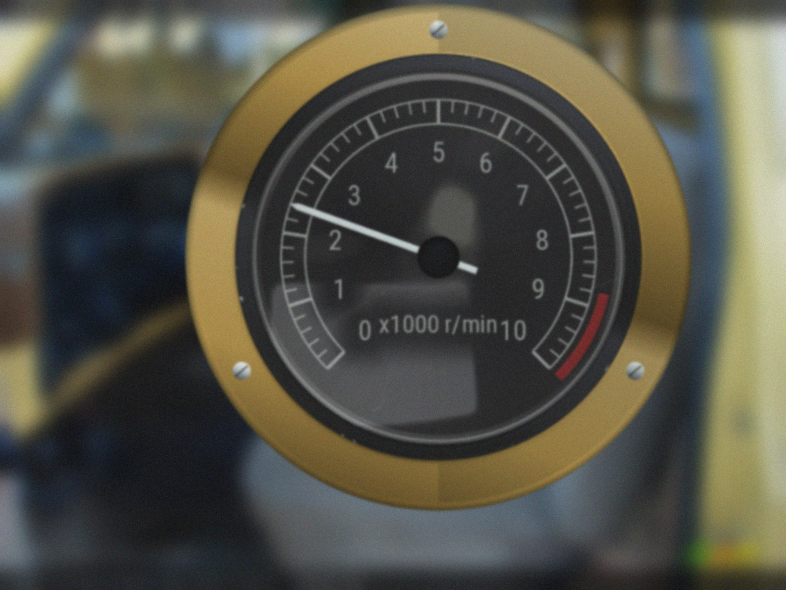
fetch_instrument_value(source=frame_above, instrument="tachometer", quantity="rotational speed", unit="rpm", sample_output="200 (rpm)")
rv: 2400 (rpm)
